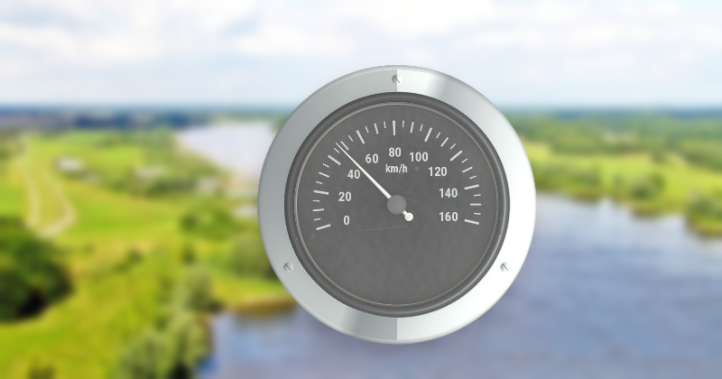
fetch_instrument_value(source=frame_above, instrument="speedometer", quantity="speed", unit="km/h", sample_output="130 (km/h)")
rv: 47.5 (km/h)
